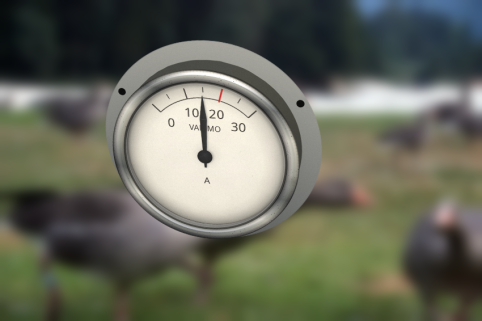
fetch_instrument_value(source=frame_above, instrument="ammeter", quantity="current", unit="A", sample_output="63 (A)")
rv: 15 (A)
